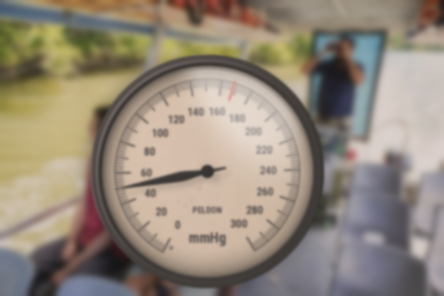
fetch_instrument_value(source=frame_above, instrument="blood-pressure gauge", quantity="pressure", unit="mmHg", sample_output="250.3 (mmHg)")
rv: 50 (mmHg)
